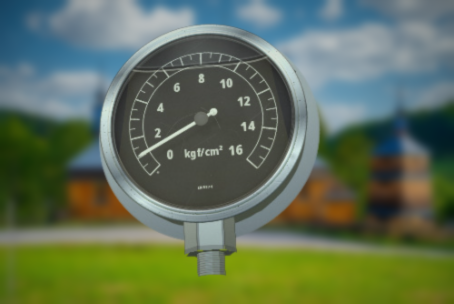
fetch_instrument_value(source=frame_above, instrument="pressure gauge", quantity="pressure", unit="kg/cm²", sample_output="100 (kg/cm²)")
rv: 1 (kg/cm²)
